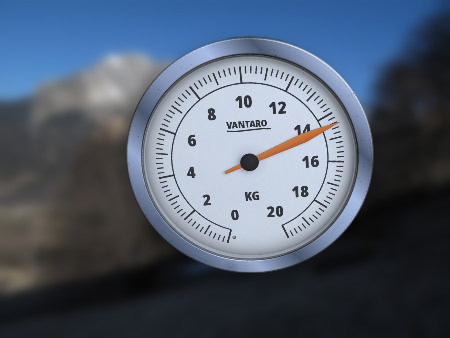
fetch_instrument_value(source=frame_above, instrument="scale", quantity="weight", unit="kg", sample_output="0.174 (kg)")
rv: 14.4 (kg)
